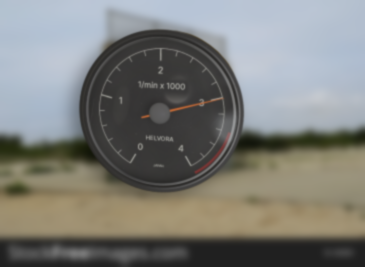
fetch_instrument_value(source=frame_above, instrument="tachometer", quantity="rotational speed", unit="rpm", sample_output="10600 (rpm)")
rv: 3000 (rpm)
